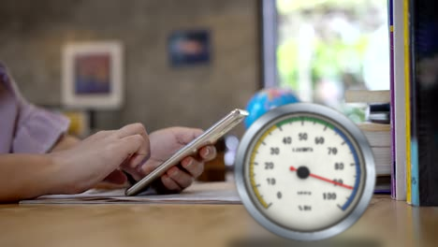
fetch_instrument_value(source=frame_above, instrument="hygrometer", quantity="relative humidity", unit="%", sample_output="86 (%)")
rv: 90 (%)
